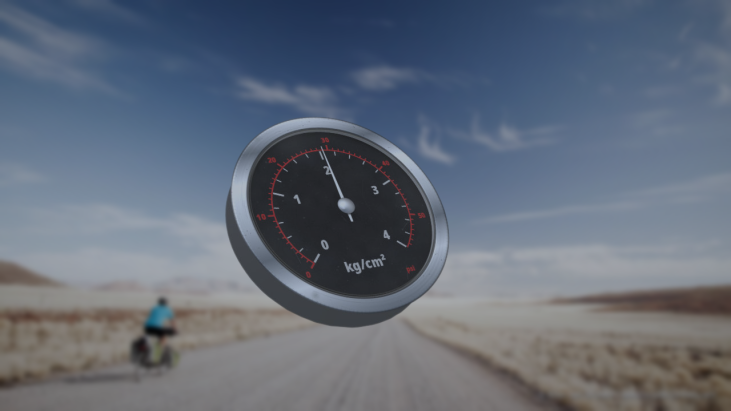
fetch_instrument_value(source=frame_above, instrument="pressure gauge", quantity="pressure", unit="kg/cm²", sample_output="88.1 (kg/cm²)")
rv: 2 (kg/cm²)
